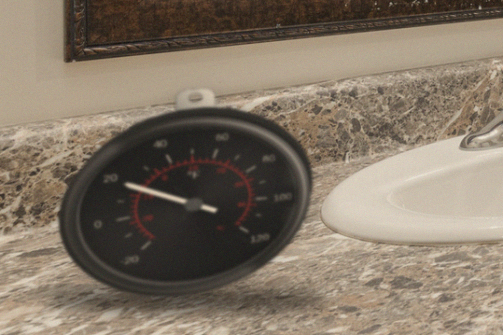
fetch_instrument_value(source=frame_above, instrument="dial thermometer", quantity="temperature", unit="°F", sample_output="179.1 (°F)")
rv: 20 (°F)
